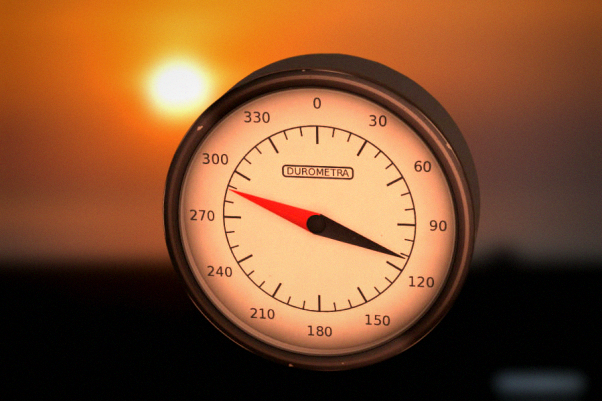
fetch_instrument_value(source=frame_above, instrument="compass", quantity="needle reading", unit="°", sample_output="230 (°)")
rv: 290 (°)
